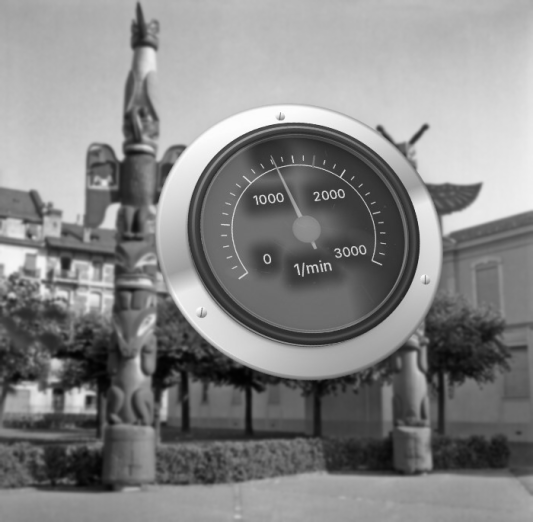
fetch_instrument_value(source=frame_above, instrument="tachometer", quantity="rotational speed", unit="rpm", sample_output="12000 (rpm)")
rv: 1300 (rpm)
